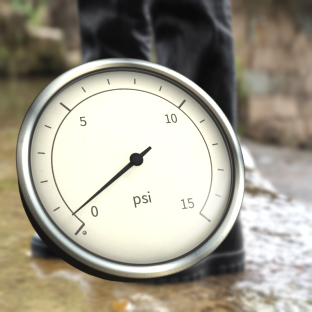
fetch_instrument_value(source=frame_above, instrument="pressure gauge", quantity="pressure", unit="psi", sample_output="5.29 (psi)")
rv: 0.5 (psi)
